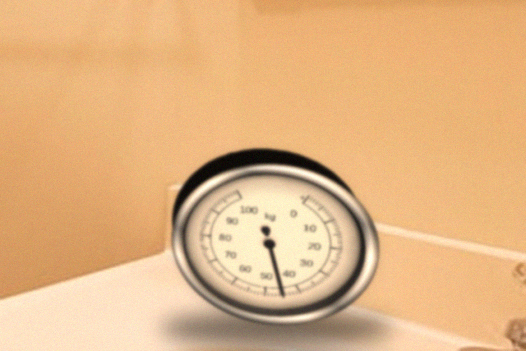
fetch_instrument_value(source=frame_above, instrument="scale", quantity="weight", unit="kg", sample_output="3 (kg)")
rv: 45 (kg)
